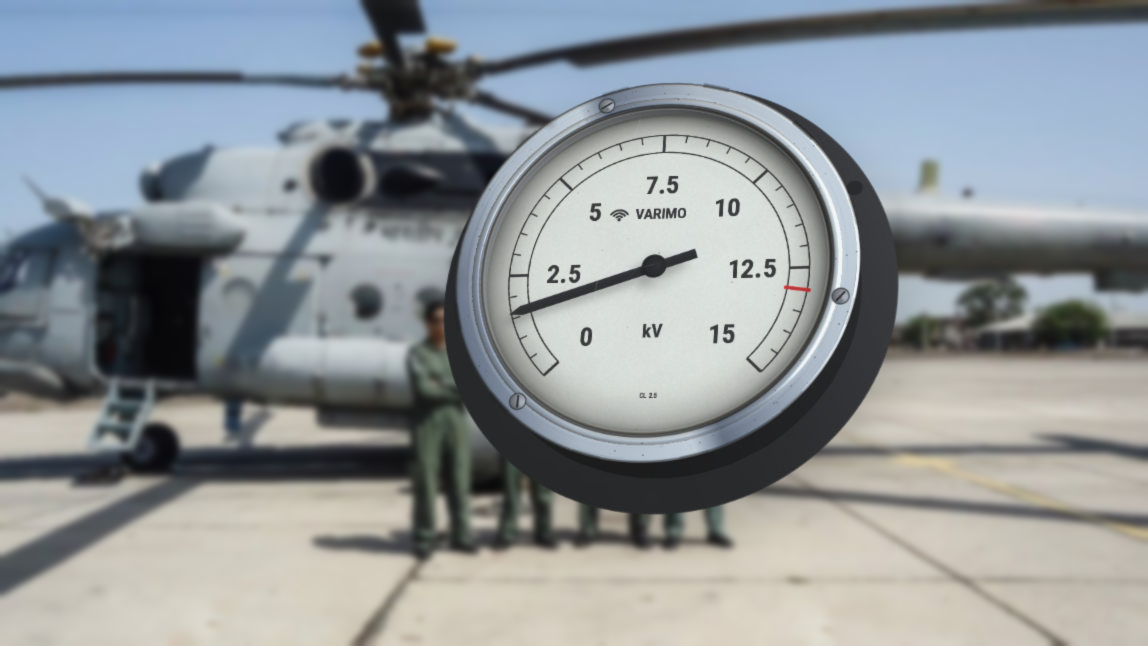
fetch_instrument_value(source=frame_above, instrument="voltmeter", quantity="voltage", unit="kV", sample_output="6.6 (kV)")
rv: 1.5 (kV)
